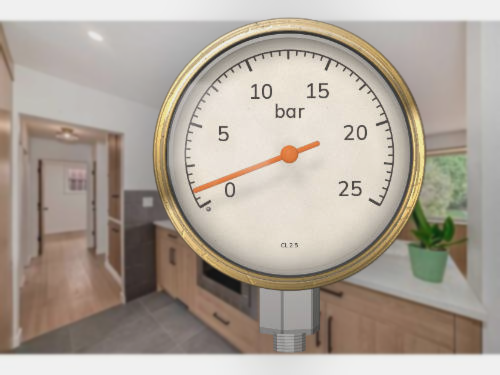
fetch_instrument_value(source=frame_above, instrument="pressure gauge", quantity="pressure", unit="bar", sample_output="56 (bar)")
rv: 1 (bar)
